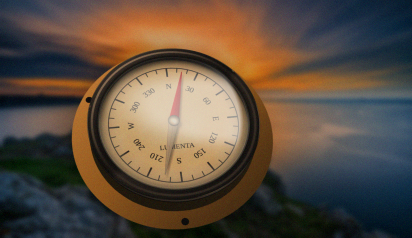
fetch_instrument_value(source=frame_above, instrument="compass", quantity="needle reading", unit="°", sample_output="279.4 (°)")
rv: 15 (°)
